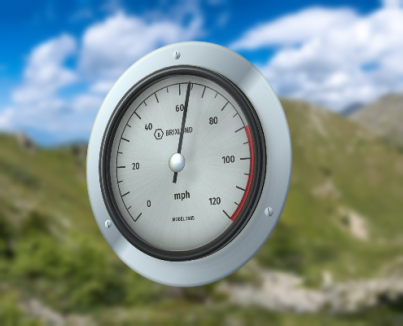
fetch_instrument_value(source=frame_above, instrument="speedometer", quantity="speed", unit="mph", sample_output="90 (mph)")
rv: 65 (mph)
